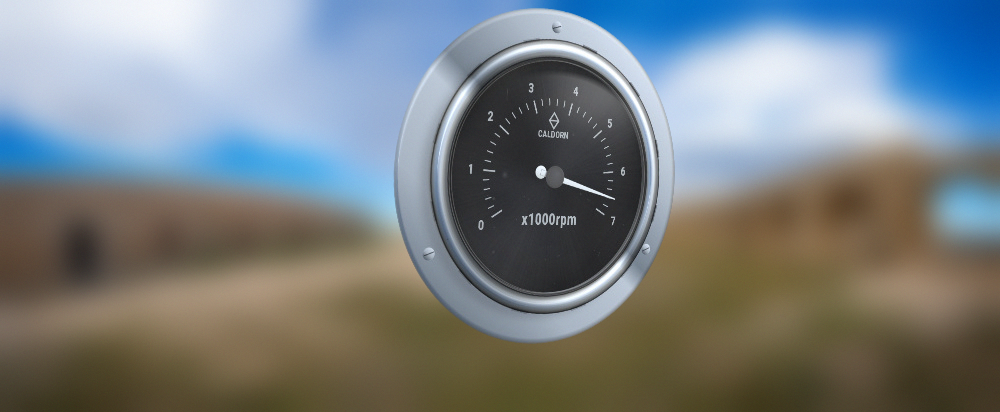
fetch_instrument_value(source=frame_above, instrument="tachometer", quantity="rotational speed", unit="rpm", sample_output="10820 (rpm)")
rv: 6600 (rpm)
